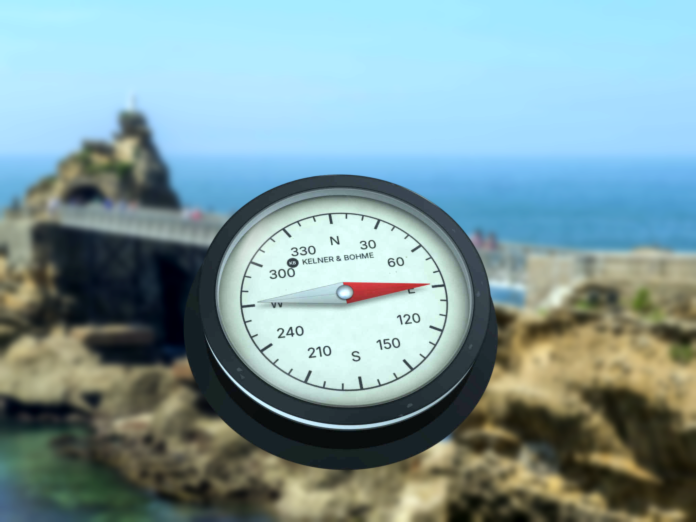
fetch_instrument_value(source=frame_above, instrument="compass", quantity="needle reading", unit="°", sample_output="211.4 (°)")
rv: 90 (°)
